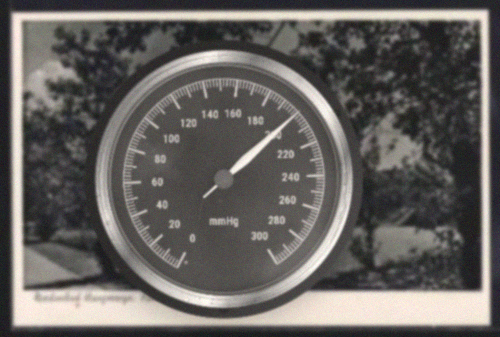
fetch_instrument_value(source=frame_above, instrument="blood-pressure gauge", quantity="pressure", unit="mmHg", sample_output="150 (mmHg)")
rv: 200 (mmHg)
